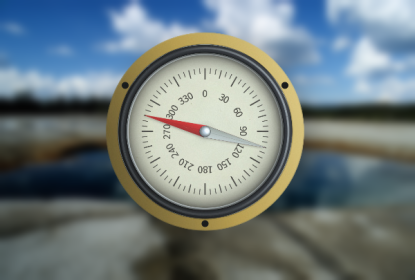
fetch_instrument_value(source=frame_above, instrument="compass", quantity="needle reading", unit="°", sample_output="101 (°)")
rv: 285 (°)
